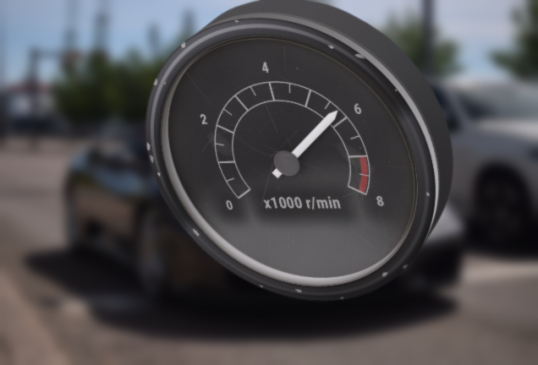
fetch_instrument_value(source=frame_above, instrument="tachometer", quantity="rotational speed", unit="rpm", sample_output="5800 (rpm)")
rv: 5750 (rpm)
